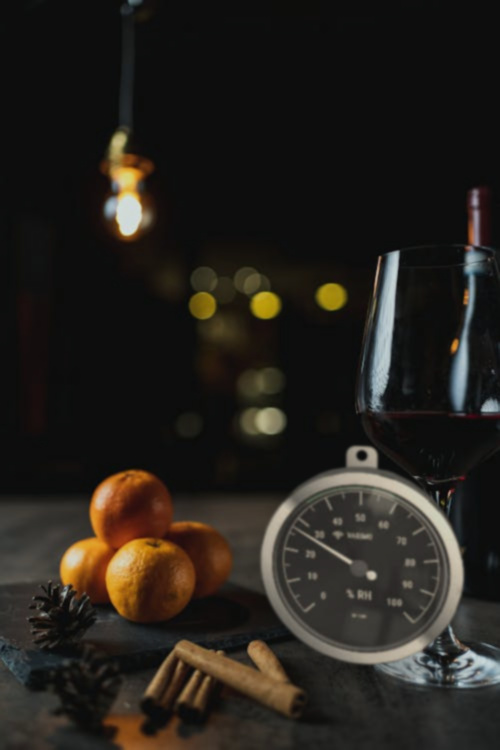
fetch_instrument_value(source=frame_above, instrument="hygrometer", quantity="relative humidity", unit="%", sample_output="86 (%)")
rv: 27.5 (%)
